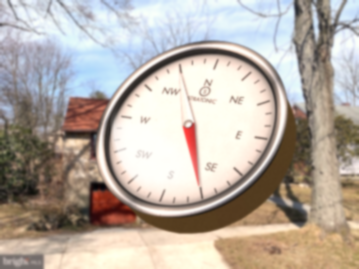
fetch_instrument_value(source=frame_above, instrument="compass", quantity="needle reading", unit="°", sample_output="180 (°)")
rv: 150 (°)
